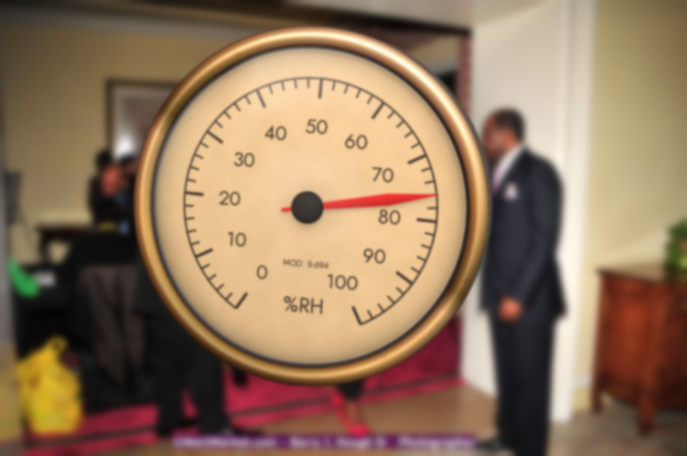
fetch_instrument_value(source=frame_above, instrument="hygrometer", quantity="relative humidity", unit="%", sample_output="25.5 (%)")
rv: 76 (%)
